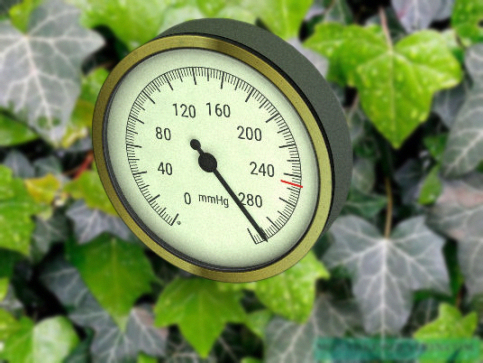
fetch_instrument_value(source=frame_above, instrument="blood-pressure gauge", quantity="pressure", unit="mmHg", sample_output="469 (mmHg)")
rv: 290 (mmHg)
